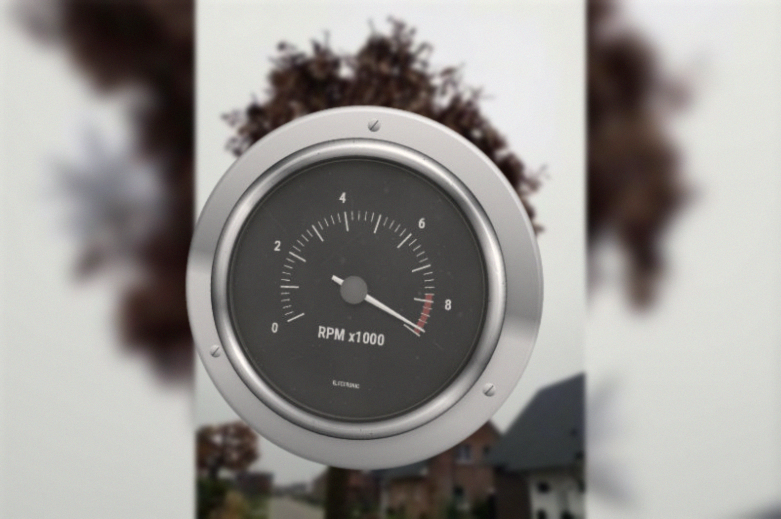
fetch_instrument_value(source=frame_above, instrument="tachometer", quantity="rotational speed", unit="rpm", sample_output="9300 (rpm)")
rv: 8800 (rpm)
